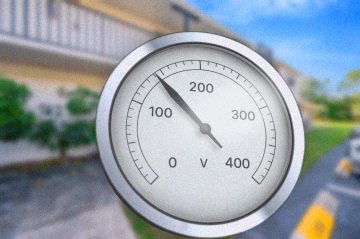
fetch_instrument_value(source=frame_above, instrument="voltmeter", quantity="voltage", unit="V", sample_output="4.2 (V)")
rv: 140 (V)
